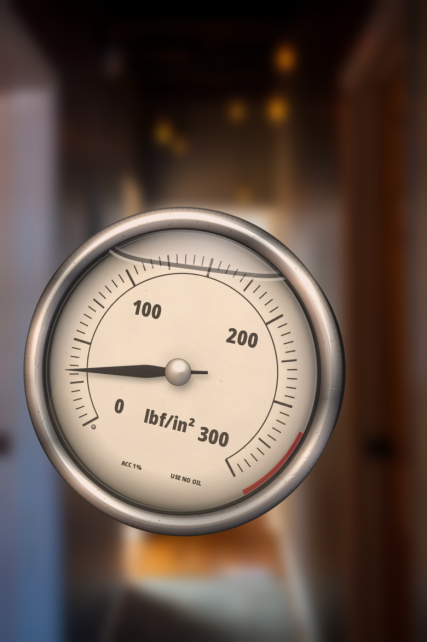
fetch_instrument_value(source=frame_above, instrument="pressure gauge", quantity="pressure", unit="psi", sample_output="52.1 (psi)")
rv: 32.5 (psi)
